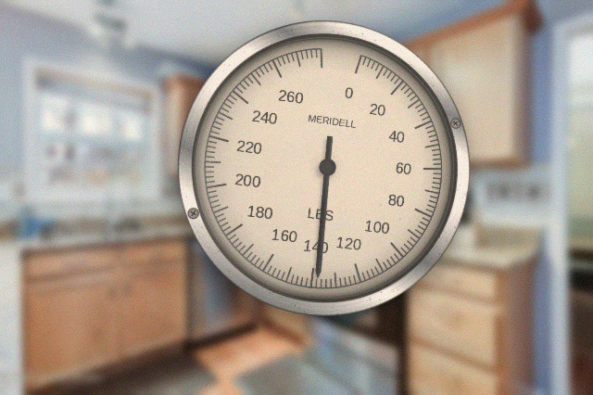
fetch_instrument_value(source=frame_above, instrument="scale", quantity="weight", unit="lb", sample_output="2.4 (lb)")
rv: 138 (lb)
